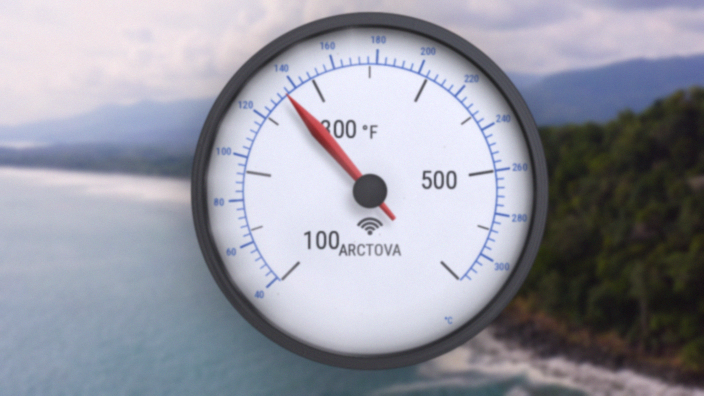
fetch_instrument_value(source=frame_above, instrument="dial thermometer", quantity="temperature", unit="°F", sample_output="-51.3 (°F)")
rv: 275 (°F)
